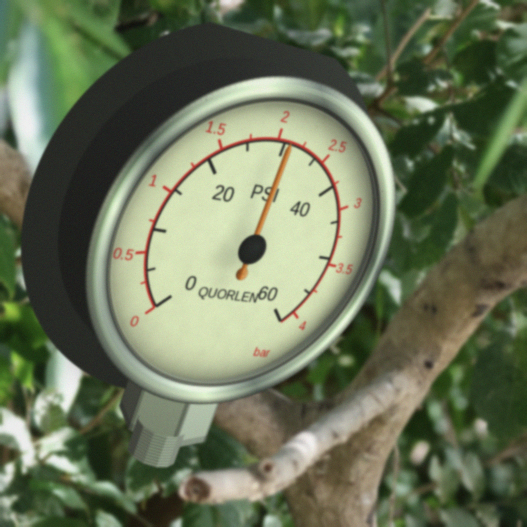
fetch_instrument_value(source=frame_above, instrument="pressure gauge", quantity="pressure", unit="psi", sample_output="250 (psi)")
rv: 30 (psi)
